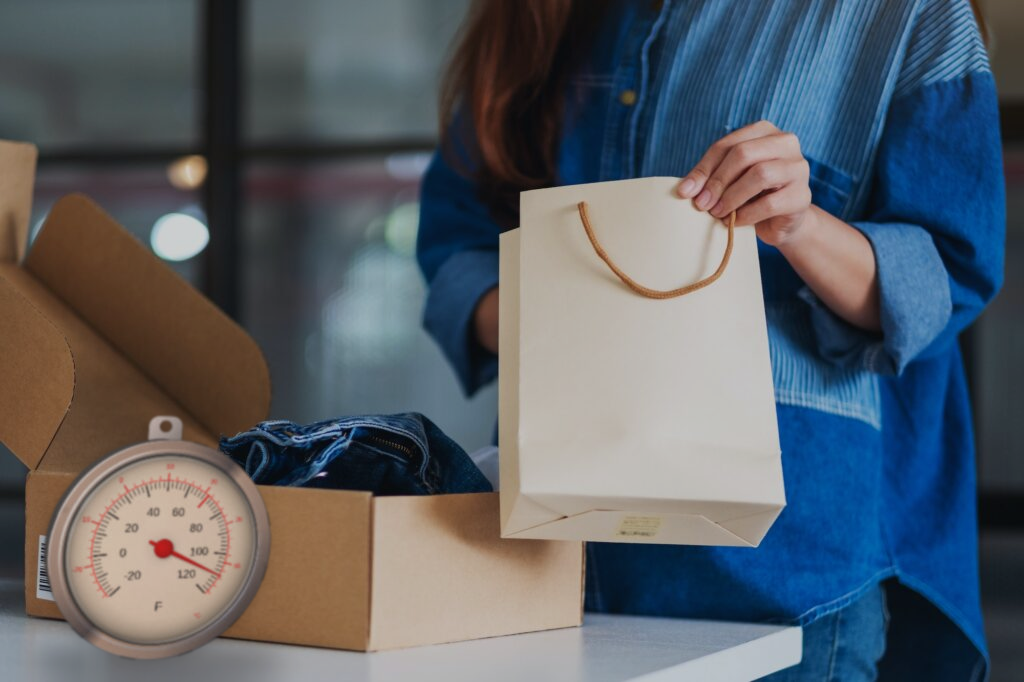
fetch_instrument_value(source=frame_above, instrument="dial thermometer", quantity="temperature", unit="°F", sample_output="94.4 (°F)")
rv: 110 (°F)
